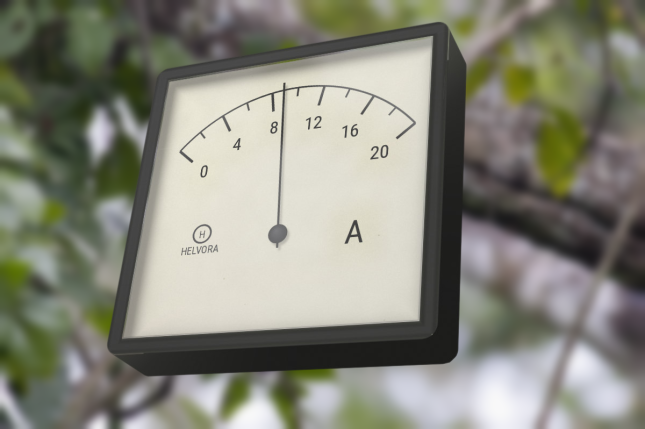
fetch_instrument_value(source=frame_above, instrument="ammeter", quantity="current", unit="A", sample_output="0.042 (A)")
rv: 9 (A)
